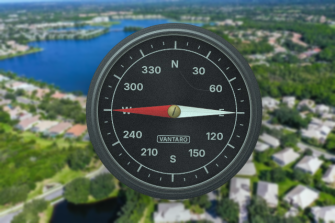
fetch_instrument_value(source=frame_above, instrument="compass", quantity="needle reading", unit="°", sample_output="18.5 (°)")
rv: 270 (°)
